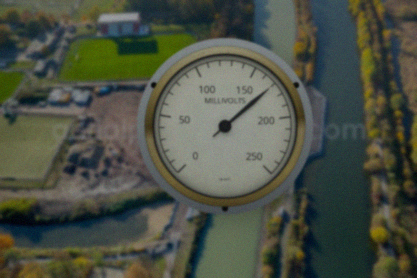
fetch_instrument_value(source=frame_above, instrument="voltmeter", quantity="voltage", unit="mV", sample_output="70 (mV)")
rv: 170 (mV)
